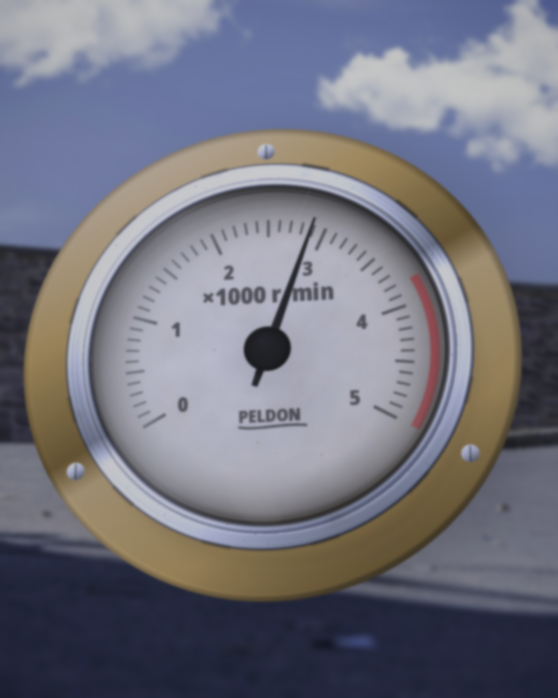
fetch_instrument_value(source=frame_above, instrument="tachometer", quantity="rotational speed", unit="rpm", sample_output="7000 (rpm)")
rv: 2900 (rpm)
